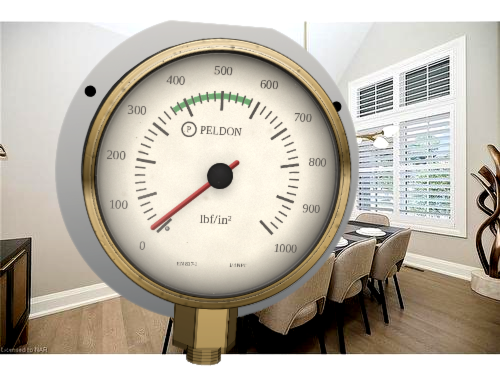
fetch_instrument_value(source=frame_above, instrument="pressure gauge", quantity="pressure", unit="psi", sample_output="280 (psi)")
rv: 20 (psi)
